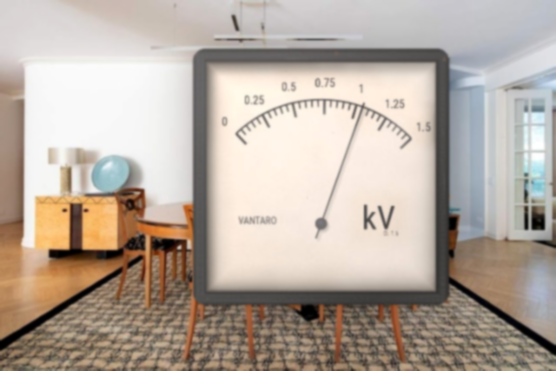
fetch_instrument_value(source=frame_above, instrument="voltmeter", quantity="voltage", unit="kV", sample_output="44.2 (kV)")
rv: 1.05 (kV)
